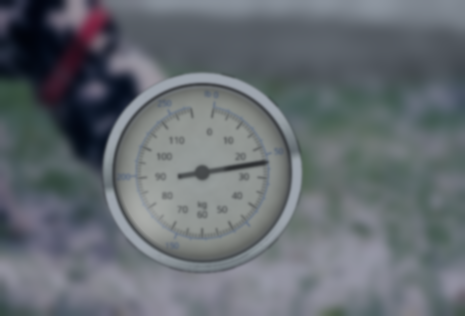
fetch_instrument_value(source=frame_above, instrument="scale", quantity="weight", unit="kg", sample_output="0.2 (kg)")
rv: 25 (kg)
